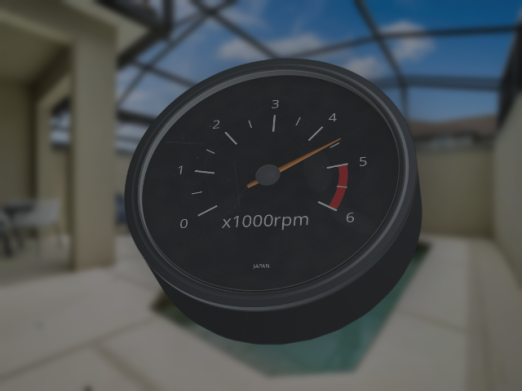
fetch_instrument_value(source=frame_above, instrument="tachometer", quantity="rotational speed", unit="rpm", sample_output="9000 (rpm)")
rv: 4500 (rpm)
